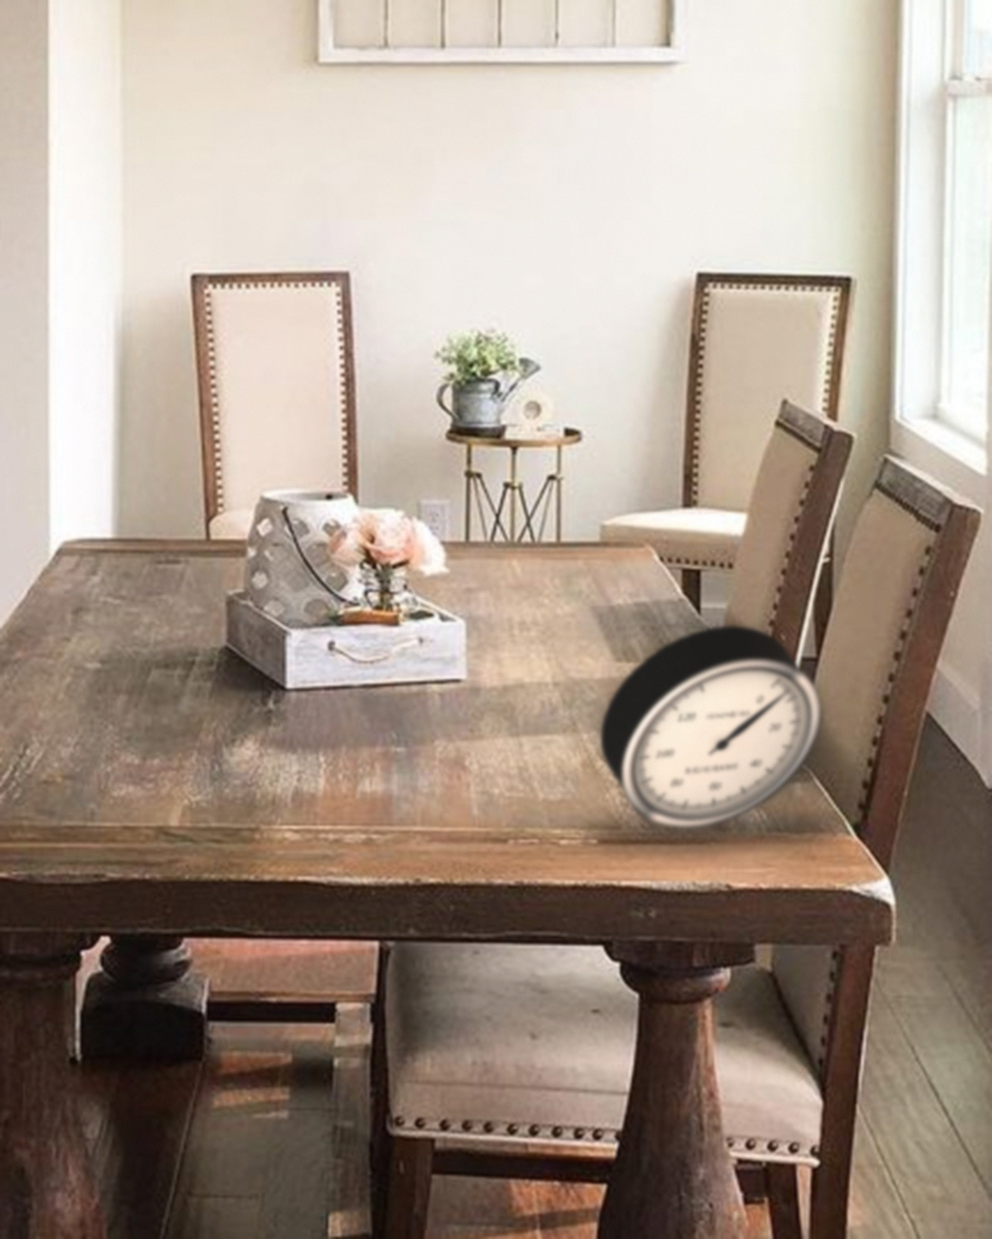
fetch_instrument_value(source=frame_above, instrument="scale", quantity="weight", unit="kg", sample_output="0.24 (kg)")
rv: 5 (kg)
